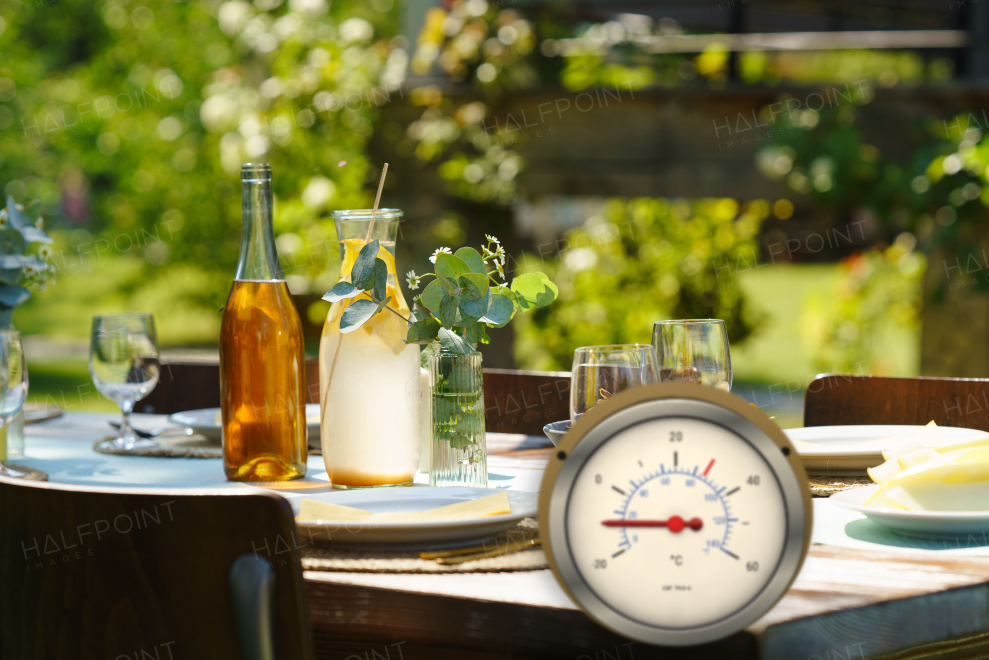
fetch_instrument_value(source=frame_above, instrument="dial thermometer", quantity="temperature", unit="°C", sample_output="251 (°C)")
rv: -10 (°C)
